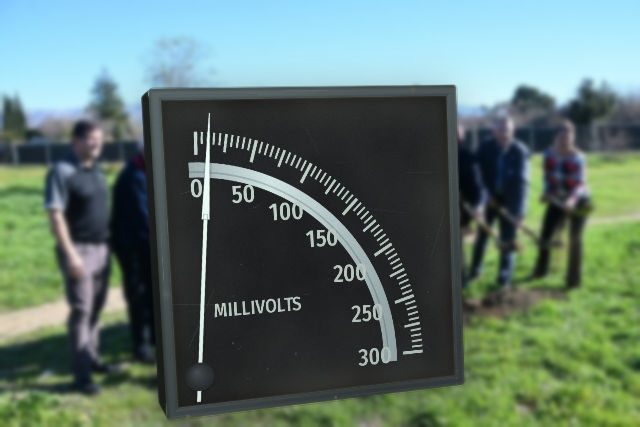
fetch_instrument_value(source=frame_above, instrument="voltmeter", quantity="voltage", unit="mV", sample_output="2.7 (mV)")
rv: 10 (mV)
